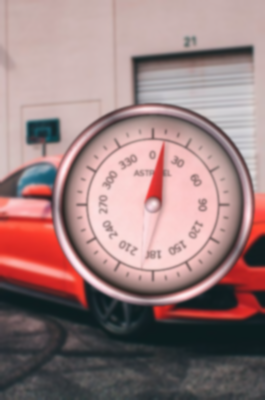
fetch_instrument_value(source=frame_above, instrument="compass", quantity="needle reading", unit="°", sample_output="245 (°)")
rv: 10 (°)
